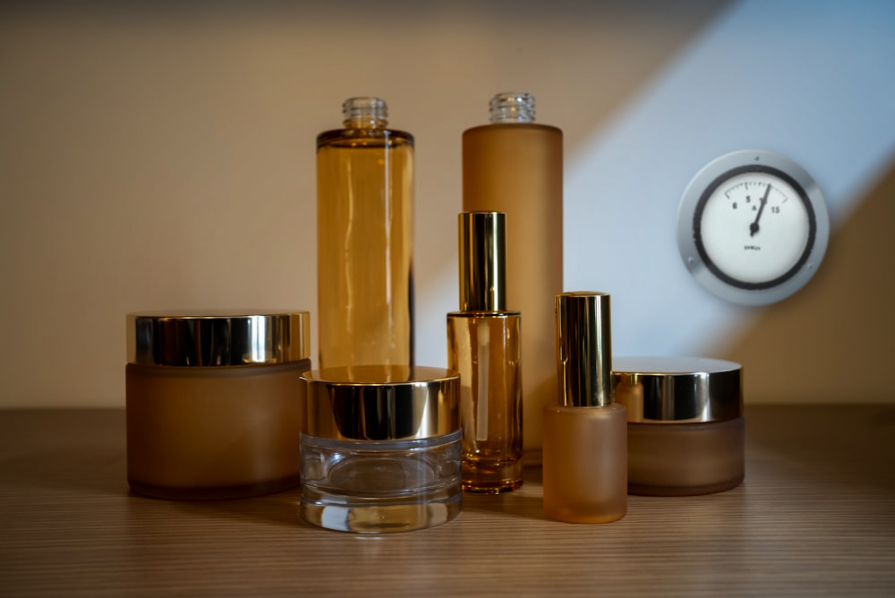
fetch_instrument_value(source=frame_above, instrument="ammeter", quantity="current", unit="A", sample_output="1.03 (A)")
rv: 10 (A)
